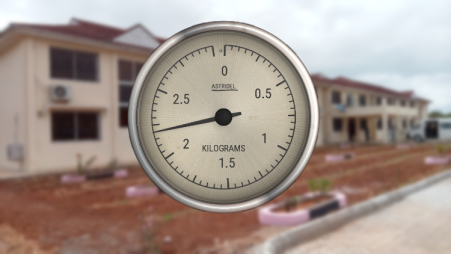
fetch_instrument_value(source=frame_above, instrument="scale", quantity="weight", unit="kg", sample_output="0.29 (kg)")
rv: 2.2 (kg)
